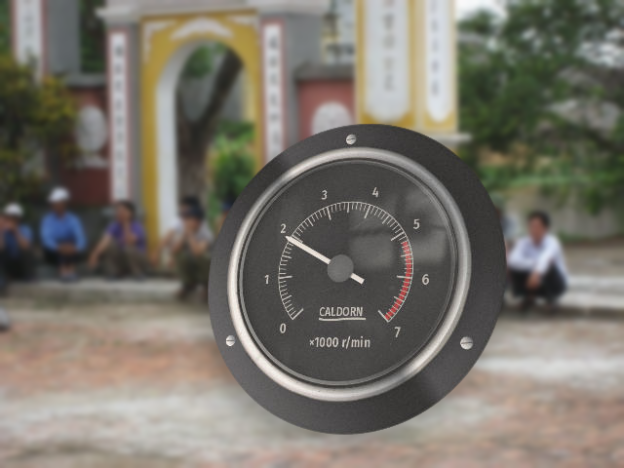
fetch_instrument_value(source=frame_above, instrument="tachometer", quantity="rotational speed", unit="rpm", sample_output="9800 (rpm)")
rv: 1900 (rpm)
